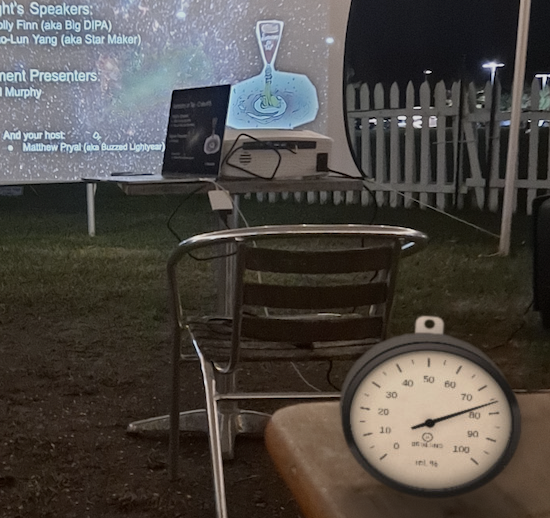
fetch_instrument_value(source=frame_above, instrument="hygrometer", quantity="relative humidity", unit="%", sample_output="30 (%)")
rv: 75 (%)
